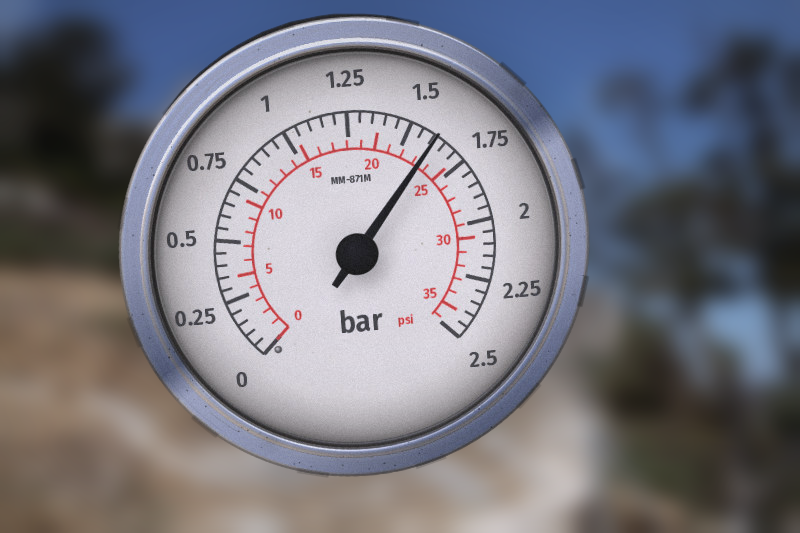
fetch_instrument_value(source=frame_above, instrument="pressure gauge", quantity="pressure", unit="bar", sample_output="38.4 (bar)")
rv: 1.6 (bar)
